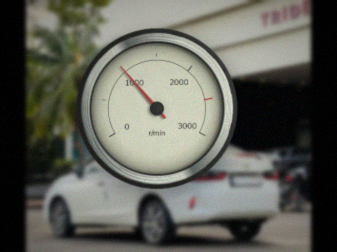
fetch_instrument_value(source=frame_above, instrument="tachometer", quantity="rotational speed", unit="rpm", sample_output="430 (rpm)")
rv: 1000 (rpm)
